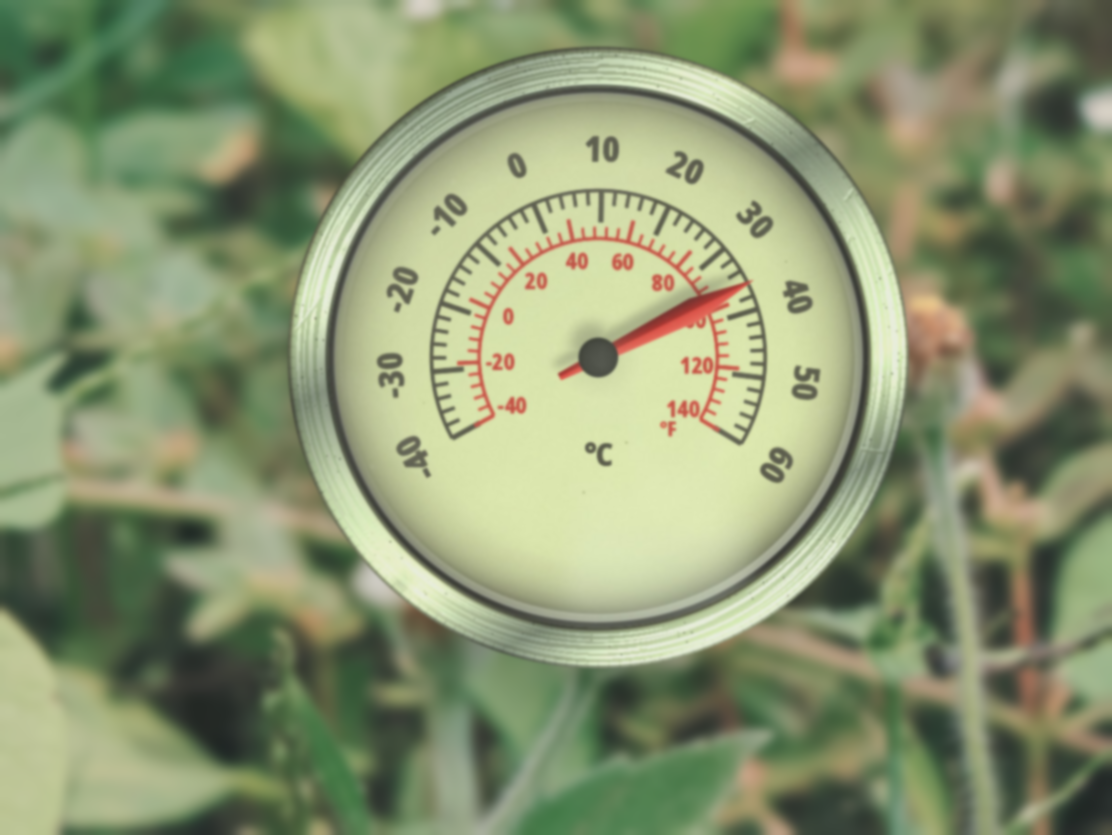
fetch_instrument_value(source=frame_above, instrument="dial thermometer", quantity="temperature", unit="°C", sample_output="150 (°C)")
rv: 36 (°C)
